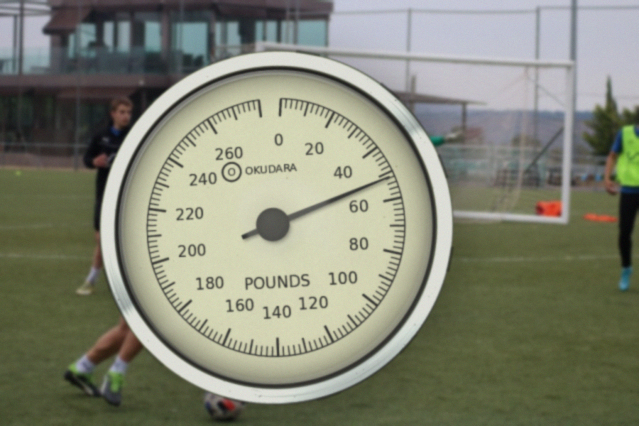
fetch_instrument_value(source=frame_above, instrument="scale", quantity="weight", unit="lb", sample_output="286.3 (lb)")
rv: 52 (lb)
